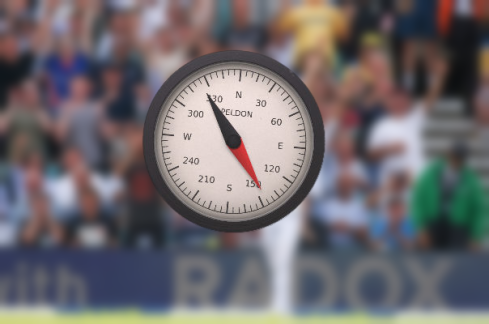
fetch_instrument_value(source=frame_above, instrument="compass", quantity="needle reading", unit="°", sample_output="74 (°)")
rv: 145 (°)
